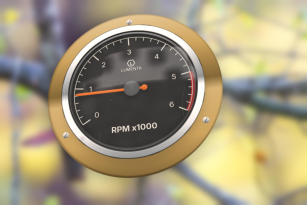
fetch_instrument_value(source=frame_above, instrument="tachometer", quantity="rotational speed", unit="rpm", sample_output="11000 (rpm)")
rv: 800 (rpm)
